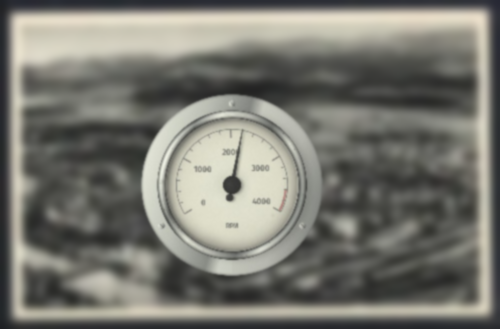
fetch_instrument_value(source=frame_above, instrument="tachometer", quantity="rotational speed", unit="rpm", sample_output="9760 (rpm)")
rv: 2200 (rpm)
